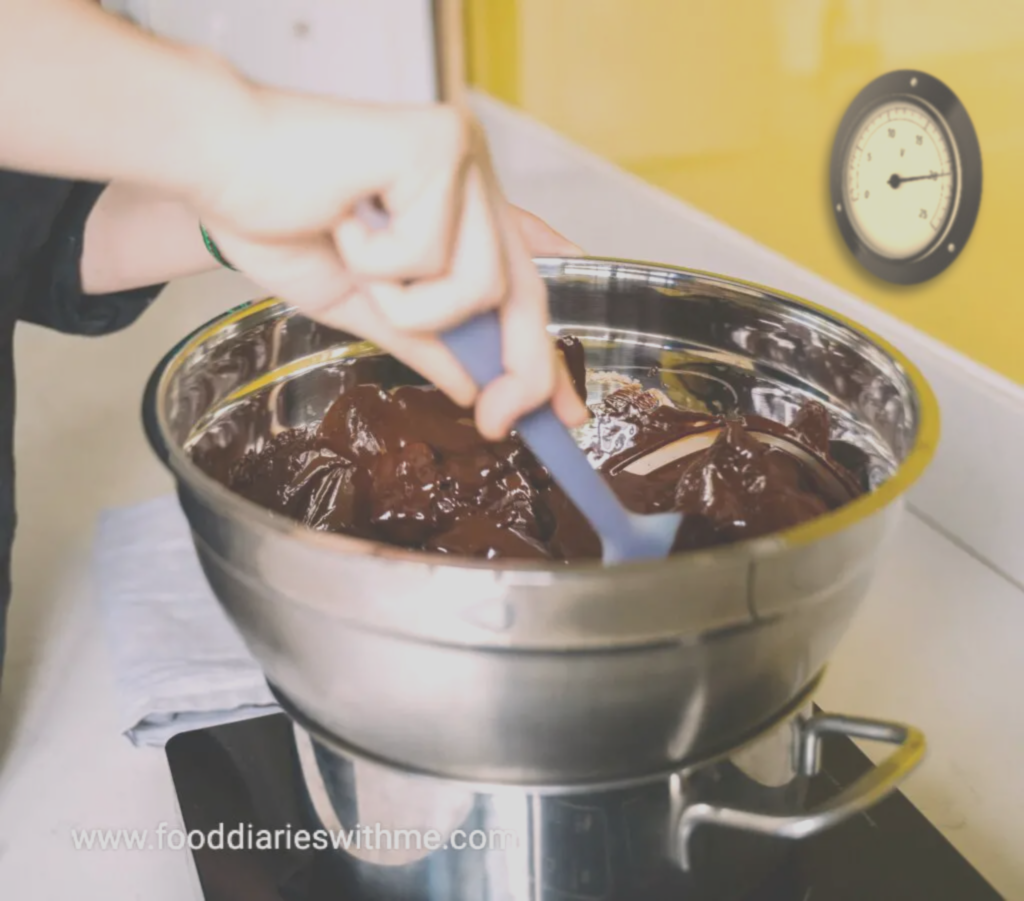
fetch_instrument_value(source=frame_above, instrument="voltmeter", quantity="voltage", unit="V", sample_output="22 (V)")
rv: 20 (V)
